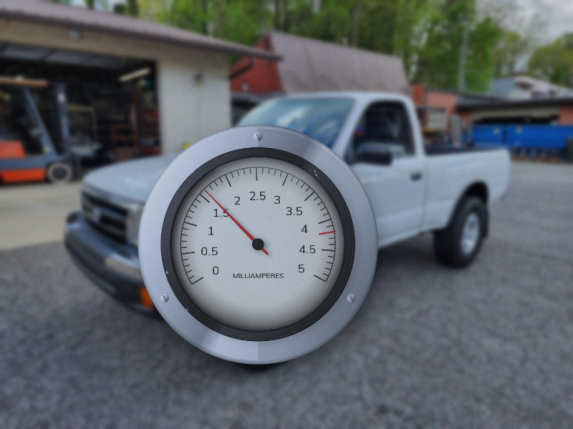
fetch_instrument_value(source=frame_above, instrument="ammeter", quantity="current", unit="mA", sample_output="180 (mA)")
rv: 1.6 (mA)
